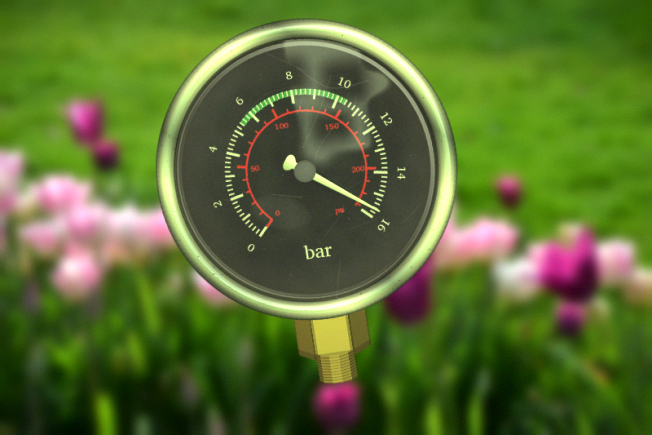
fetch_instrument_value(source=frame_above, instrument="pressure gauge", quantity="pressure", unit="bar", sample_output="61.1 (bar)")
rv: 15.6 (bar)
